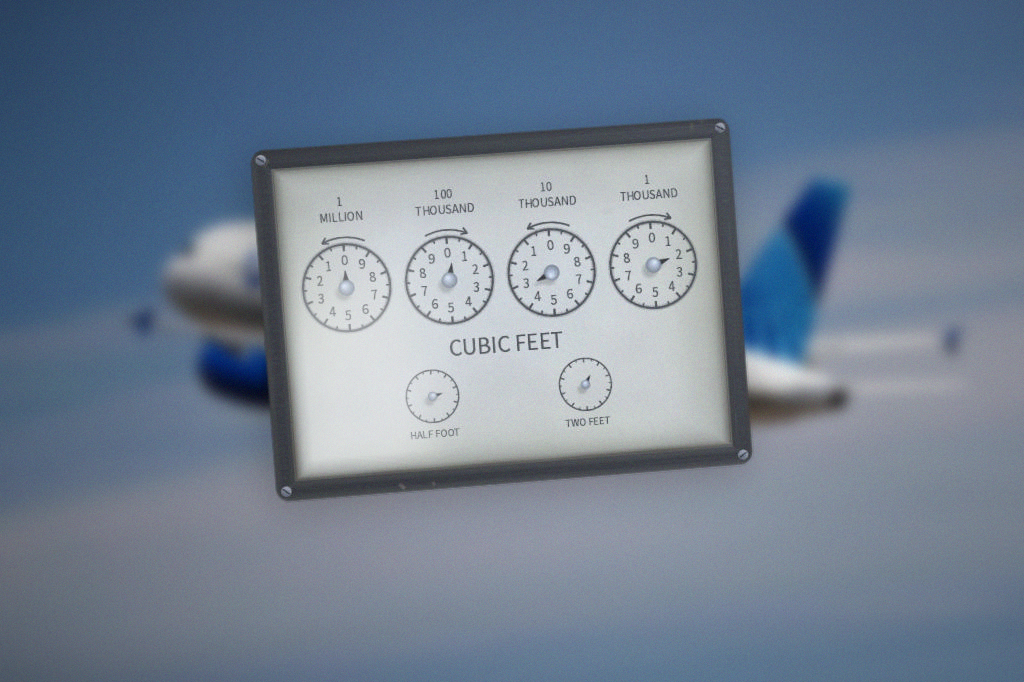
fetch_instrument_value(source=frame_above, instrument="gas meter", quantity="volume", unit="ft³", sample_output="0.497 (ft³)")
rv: 3200 (ft³)
